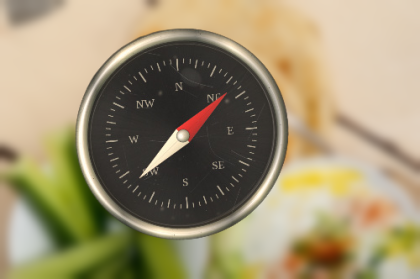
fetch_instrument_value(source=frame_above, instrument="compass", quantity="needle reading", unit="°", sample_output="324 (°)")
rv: 50 (°)
